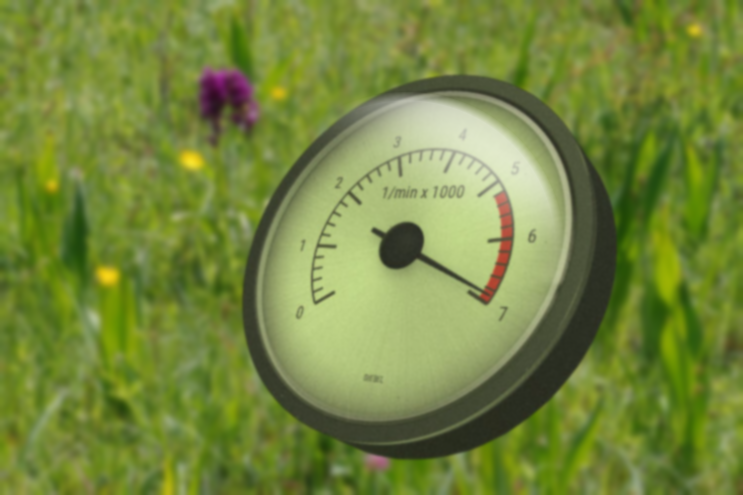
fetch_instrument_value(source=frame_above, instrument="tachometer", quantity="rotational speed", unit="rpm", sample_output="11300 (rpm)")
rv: 6900 (rpm)
